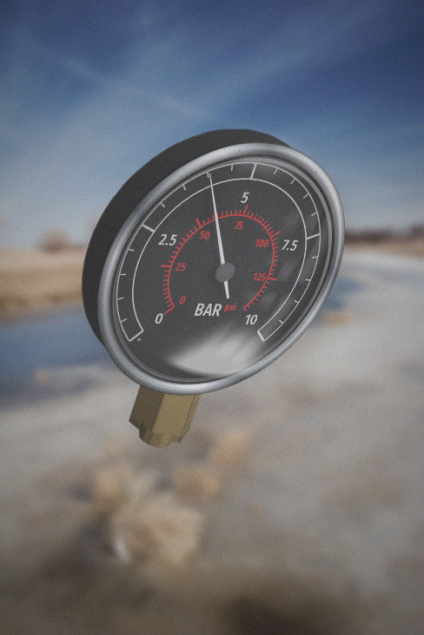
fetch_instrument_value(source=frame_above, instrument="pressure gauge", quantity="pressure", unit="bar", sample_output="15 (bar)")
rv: 4 (bar)
